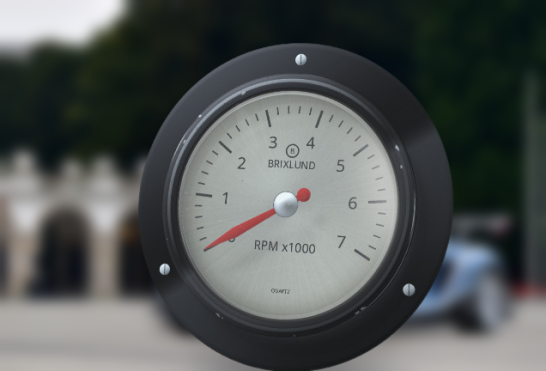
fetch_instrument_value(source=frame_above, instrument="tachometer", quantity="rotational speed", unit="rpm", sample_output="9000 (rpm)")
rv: 0 (rpm)
